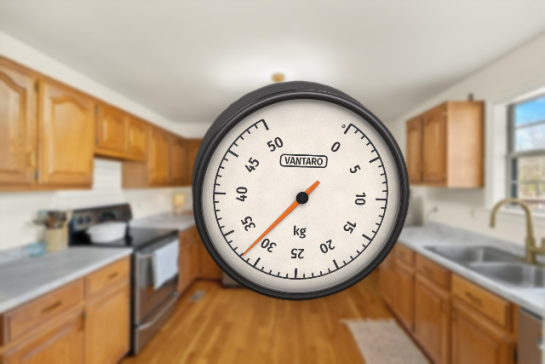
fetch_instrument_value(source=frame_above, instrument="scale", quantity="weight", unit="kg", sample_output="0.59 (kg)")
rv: 32 (kg)
